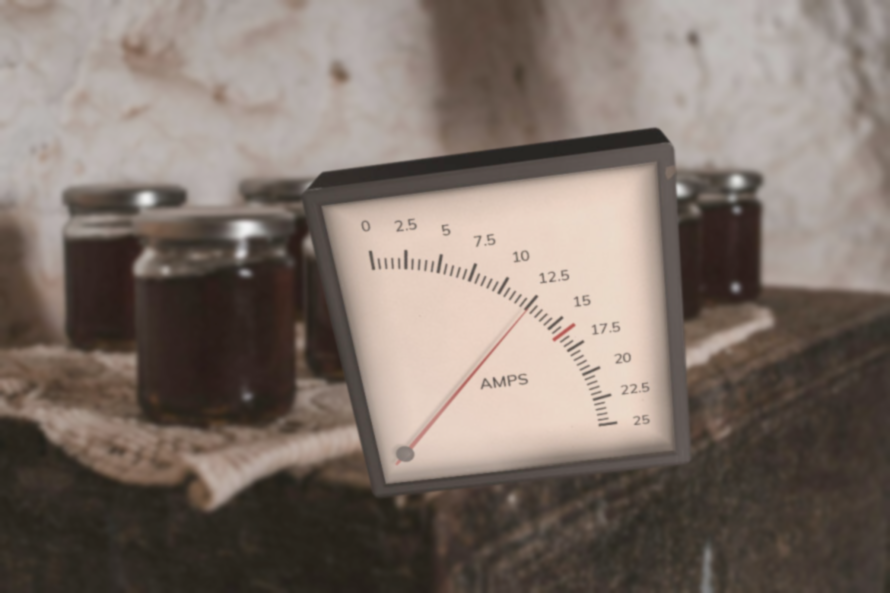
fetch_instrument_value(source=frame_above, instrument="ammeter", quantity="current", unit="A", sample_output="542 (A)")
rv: 12.5 (A)
